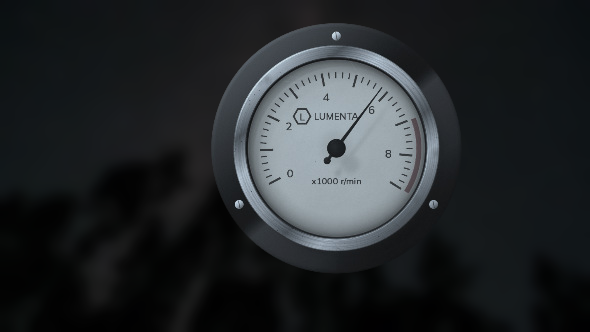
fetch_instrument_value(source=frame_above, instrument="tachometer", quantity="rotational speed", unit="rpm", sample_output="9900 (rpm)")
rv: 5800 (rpm)
